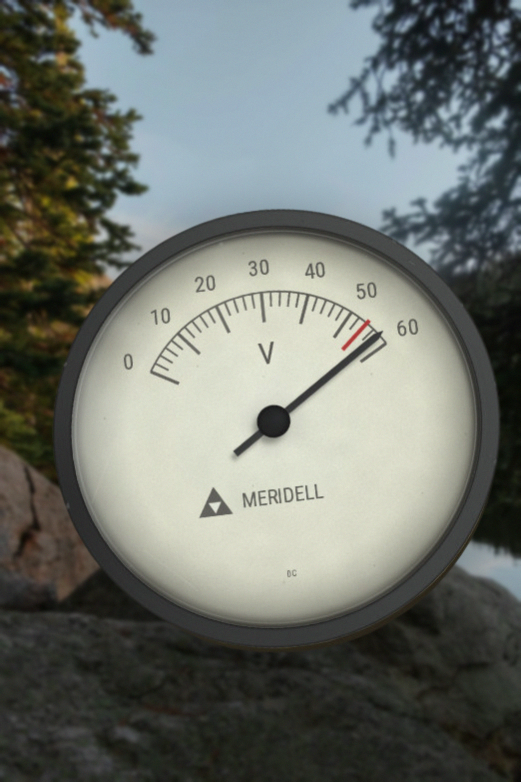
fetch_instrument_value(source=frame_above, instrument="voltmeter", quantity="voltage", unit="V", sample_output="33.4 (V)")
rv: 58 (V)
